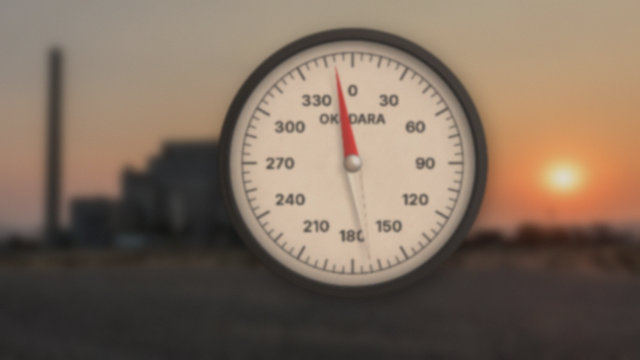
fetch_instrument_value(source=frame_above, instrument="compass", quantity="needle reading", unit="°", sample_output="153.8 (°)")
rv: 350 (°)
